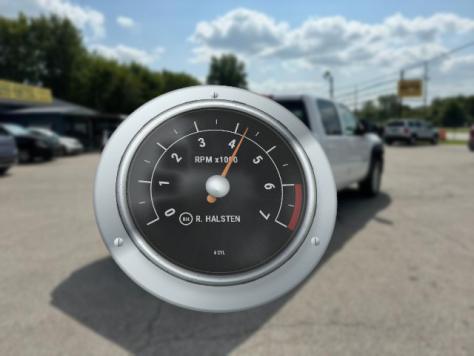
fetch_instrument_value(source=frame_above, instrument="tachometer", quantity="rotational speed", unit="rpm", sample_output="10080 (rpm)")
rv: 4250 (rpm)
